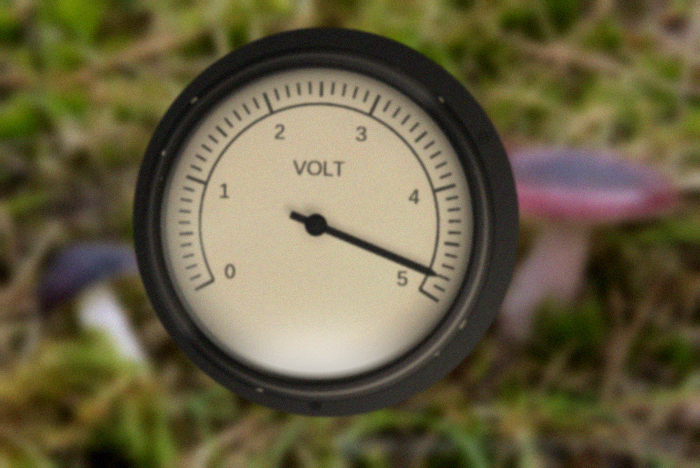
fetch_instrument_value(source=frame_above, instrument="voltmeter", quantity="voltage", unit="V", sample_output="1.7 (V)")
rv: 4.8 (V)
